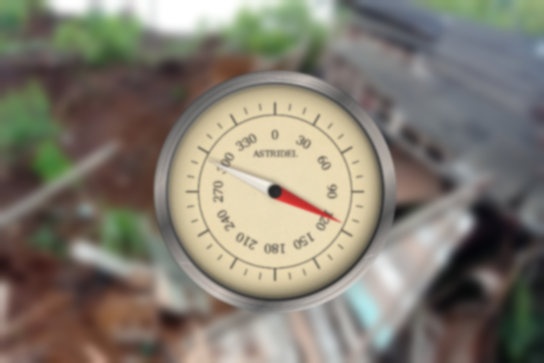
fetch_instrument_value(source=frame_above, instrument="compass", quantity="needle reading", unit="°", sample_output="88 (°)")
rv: 115 (°)
